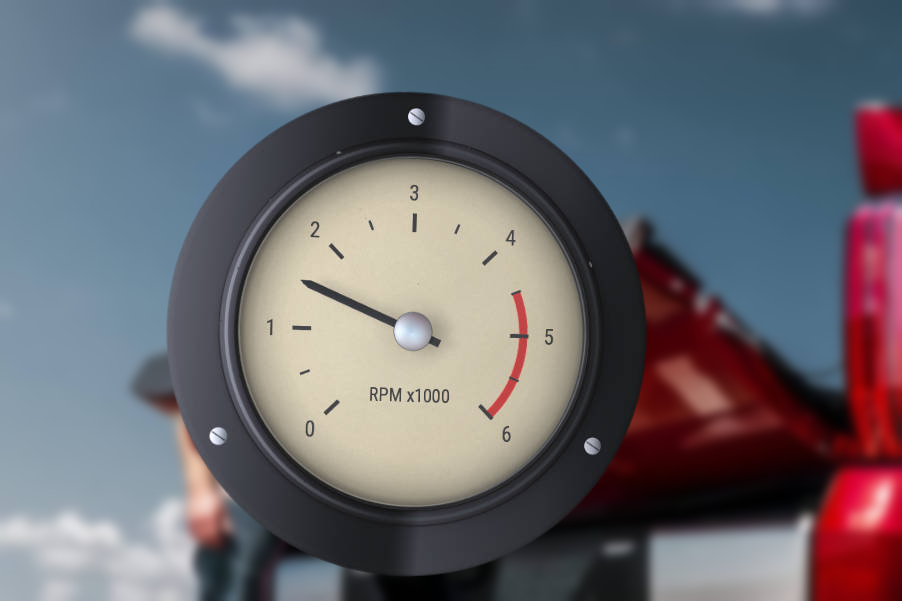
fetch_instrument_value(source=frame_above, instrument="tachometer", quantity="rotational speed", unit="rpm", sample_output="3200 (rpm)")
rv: 1500 (rpm)
